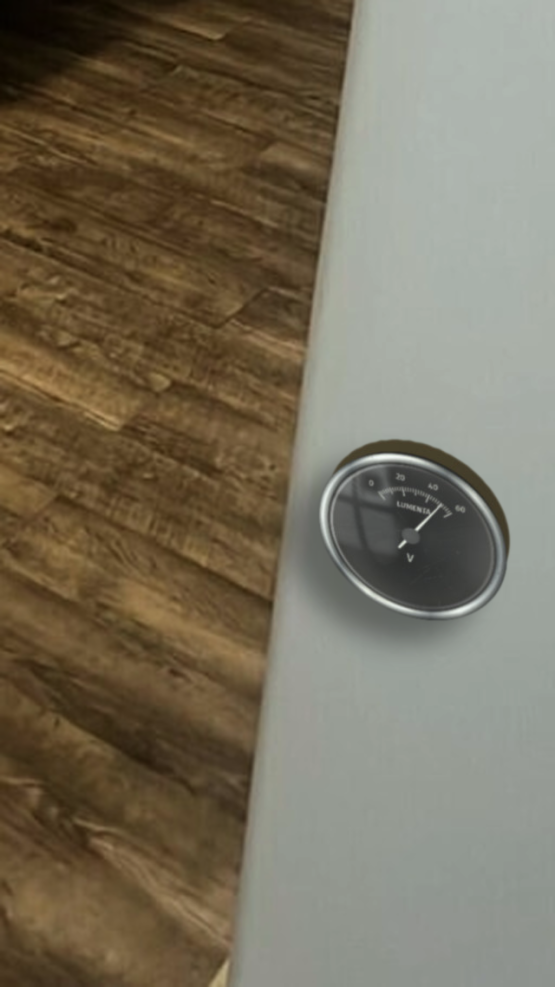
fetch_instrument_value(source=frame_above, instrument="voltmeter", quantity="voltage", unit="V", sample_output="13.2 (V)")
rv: 50 (V)
